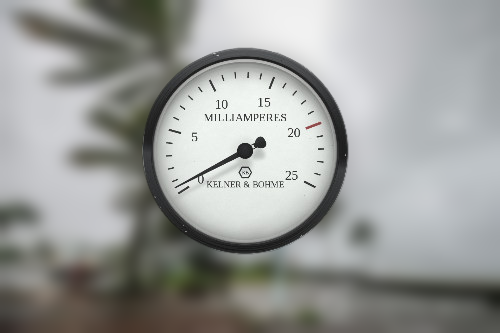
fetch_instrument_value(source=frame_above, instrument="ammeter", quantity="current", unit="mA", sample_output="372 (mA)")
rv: 0.5 (mA)
